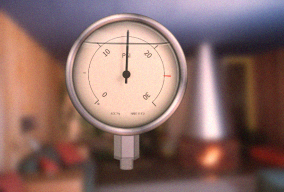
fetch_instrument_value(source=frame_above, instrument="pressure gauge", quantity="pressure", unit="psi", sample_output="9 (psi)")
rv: 15 (psi)
